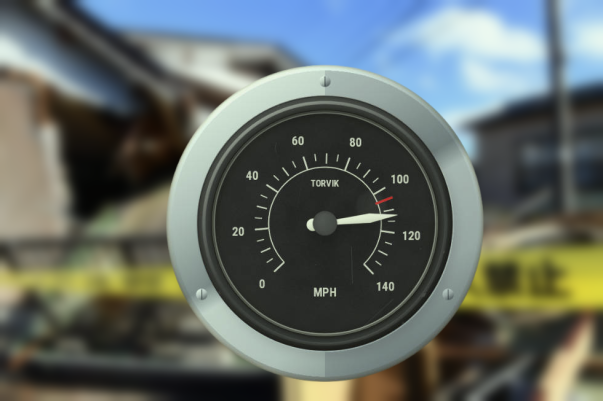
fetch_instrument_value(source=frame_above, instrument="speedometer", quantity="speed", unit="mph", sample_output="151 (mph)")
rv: 112.5 (mph)
